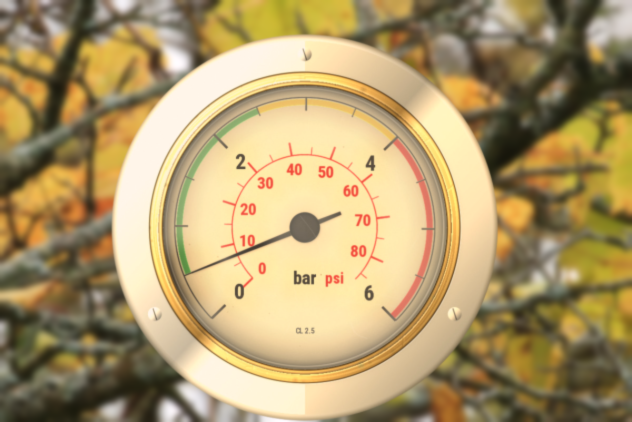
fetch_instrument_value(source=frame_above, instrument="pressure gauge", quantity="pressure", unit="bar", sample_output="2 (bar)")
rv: 0.5 (bar)
